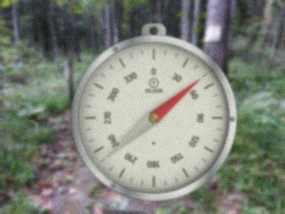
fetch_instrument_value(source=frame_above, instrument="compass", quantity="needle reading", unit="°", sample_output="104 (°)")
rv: 50 (°)
